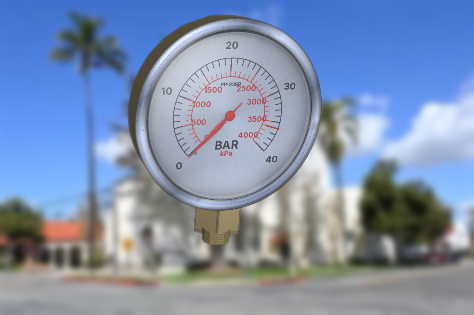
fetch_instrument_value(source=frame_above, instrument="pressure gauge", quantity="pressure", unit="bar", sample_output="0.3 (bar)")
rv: 0 (bar)
